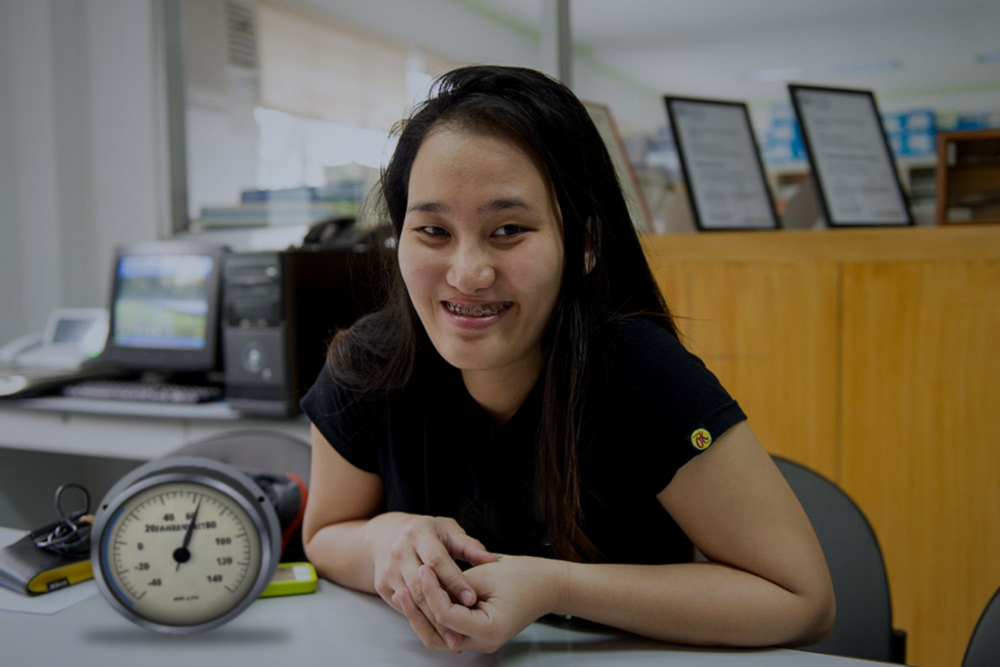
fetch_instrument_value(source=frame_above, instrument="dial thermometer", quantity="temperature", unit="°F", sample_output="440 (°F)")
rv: 64 (°F)
